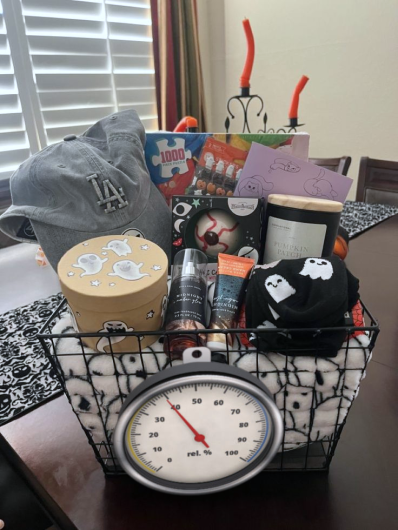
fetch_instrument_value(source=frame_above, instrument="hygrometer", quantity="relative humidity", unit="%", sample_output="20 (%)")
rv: 40 (%)
